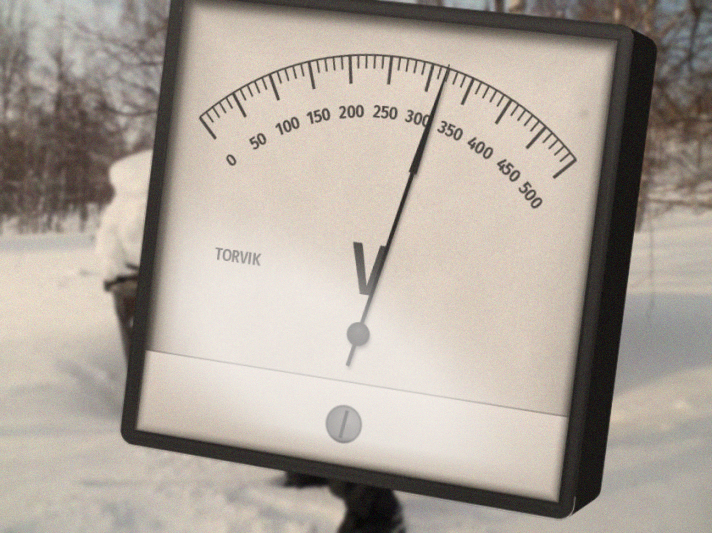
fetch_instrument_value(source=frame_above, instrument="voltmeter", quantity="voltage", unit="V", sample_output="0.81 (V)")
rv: 320 (V)
